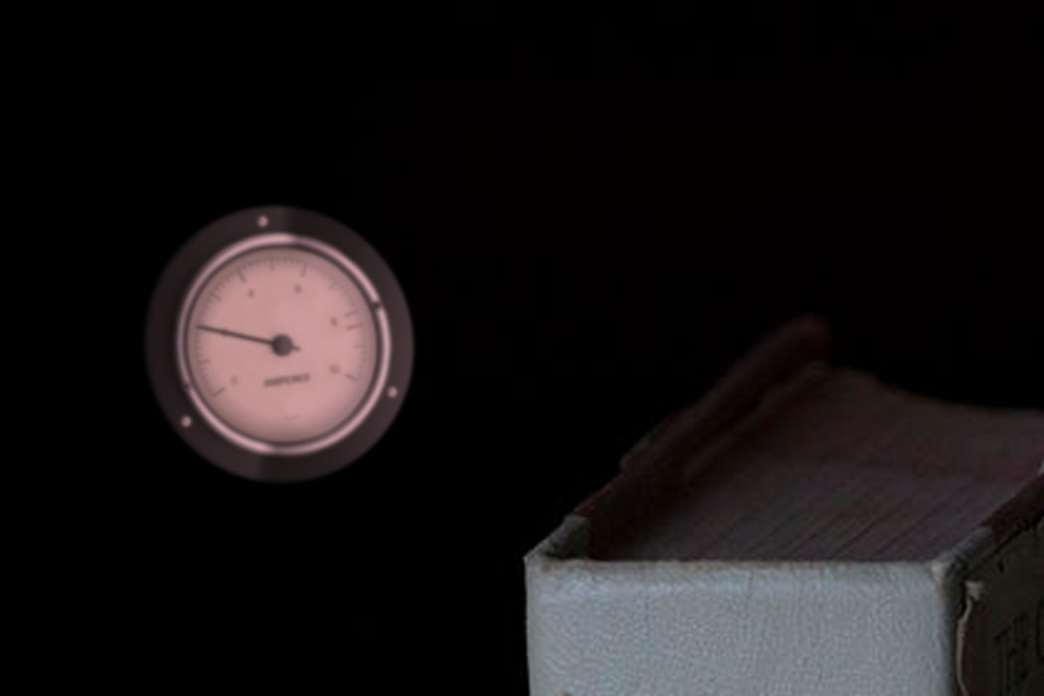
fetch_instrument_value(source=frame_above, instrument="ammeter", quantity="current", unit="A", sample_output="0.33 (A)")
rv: 2 (A)
